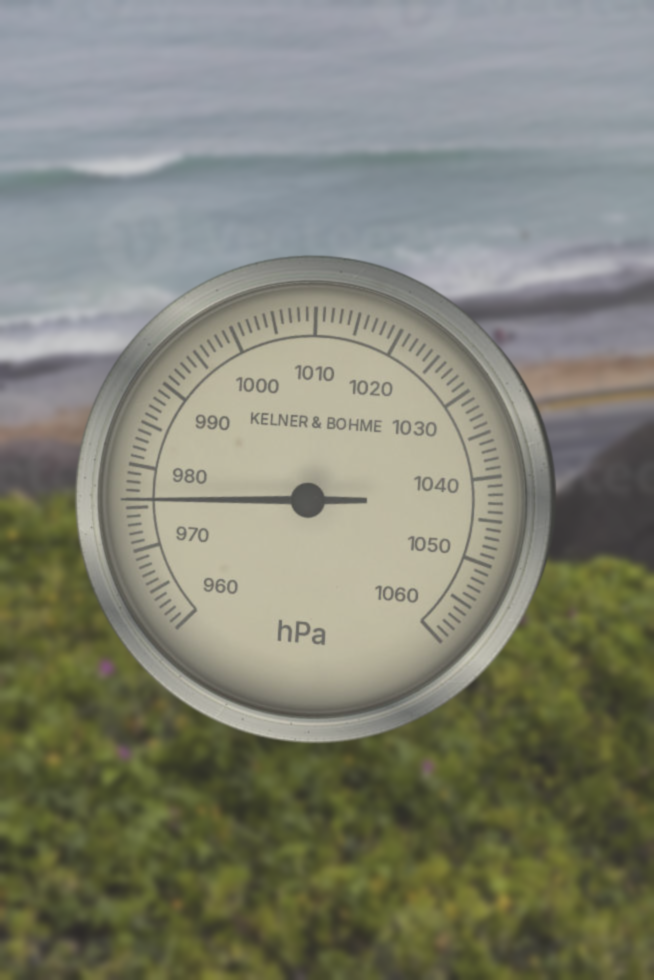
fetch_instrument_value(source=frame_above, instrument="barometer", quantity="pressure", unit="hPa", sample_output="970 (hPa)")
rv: 976 (hPa)
